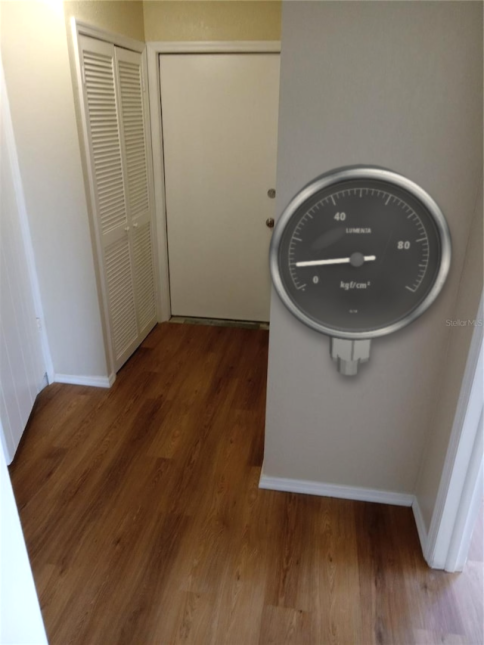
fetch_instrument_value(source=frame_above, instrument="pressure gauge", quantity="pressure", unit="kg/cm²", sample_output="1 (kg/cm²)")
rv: 10 (kg/cm²)
